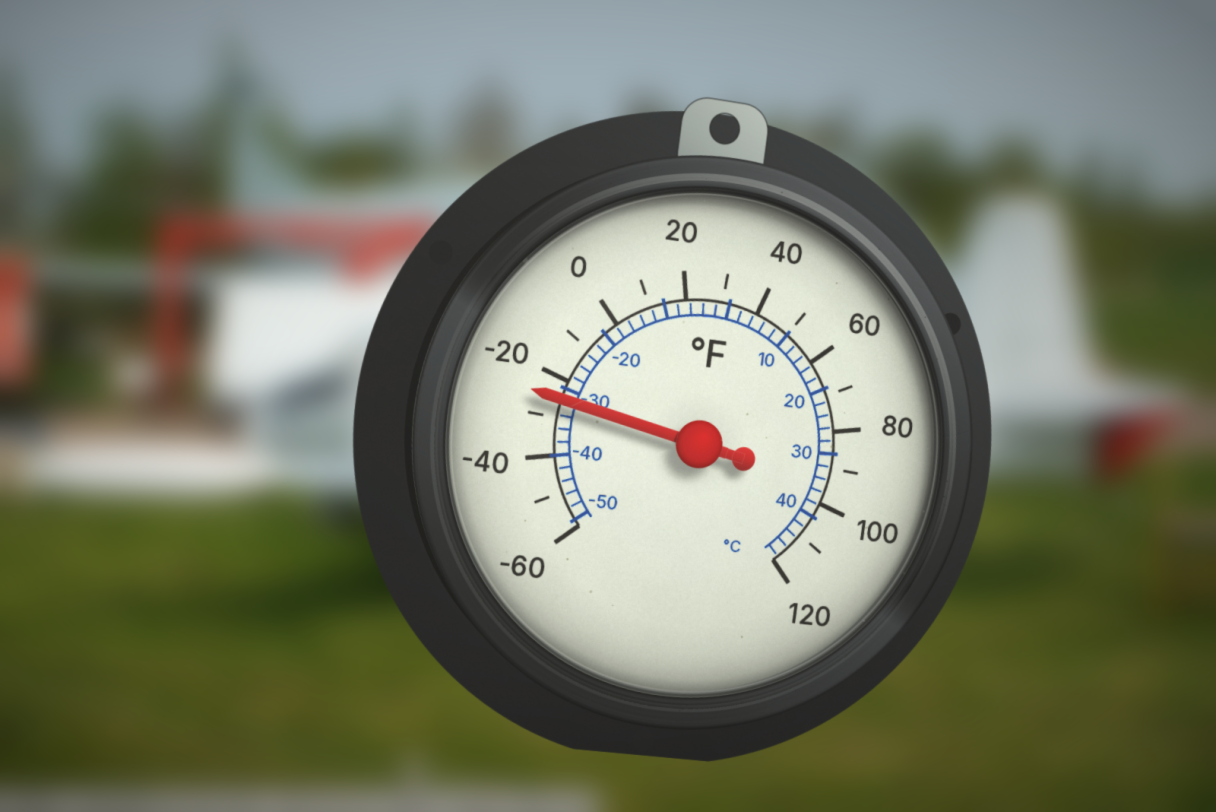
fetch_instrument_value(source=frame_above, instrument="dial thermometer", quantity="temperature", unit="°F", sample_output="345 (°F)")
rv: -25 (°F)
